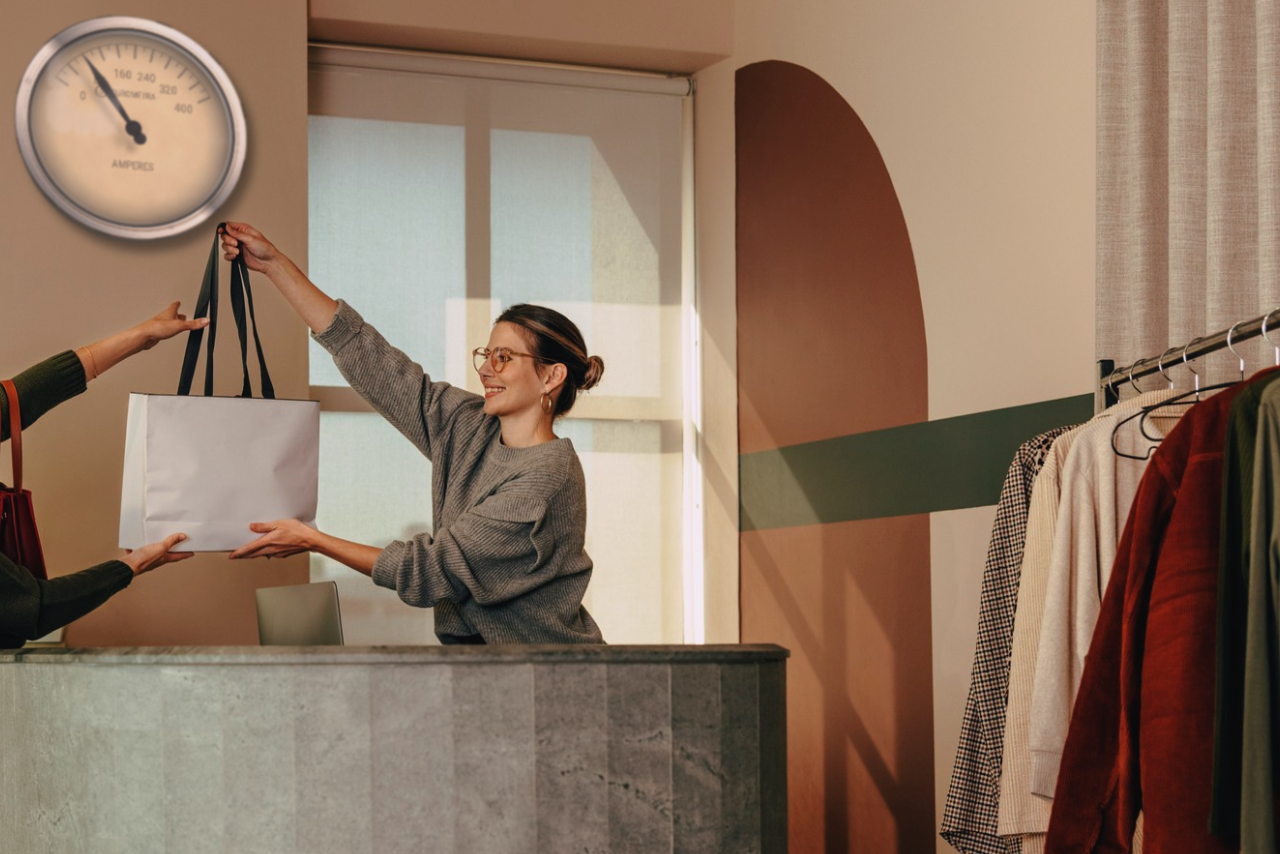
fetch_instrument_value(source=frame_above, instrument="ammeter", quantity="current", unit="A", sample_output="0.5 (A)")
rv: 80 (A)
